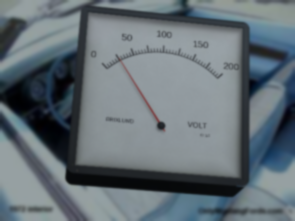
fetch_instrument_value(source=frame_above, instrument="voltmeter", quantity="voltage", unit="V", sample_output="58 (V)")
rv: 25 (V)
